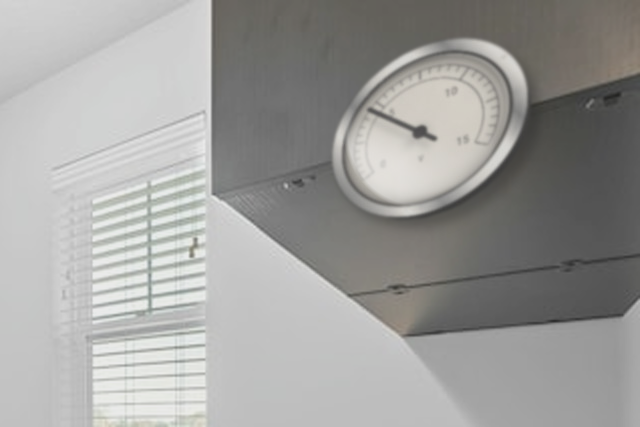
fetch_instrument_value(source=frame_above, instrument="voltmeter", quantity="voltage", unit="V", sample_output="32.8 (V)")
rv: 4.5 (V)
